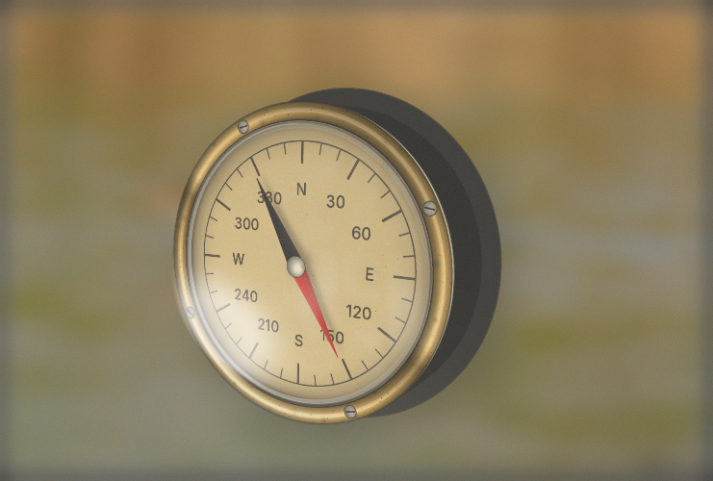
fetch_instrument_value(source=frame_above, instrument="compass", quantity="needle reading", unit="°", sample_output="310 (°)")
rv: 150 (°)
